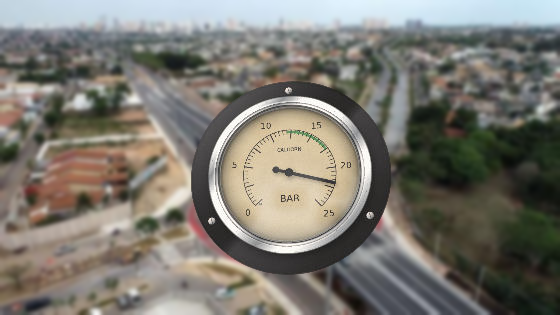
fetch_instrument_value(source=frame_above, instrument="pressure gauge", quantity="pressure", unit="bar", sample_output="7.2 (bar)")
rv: 22 (bar)
